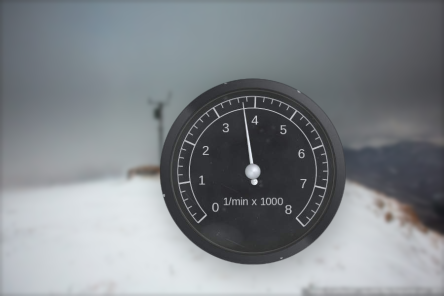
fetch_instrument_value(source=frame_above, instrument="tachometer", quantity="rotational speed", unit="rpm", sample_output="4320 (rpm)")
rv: 3700 (rpm)
